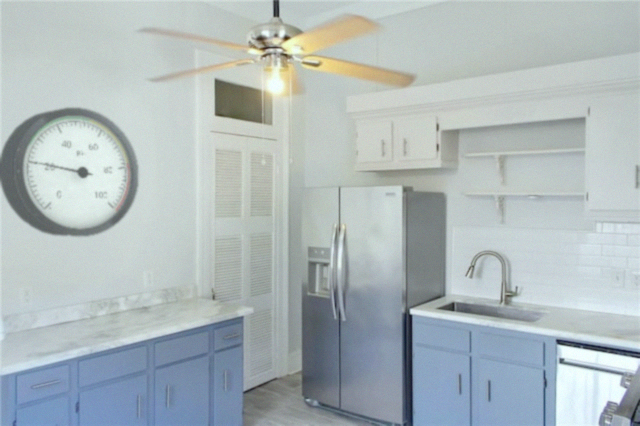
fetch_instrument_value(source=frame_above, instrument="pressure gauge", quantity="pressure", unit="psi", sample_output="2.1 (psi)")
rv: 20 (psi)
